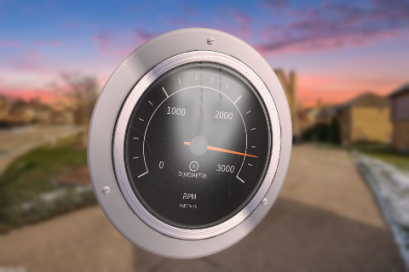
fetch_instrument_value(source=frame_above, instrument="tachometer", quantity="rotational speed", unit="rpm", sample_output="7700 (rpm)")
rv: 2700 (rpm)
